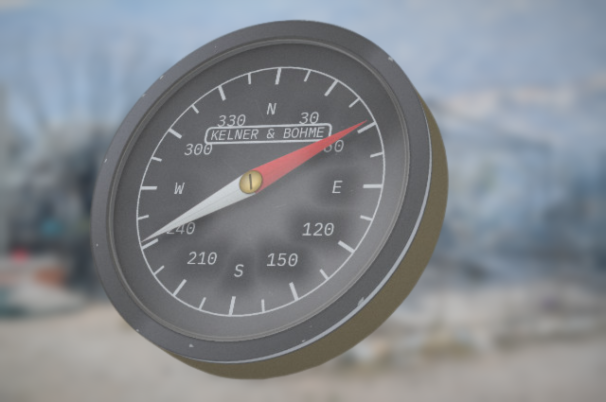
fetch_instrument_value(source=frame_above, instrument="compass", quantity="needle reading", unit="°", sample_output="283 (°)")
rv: 60 (°)
